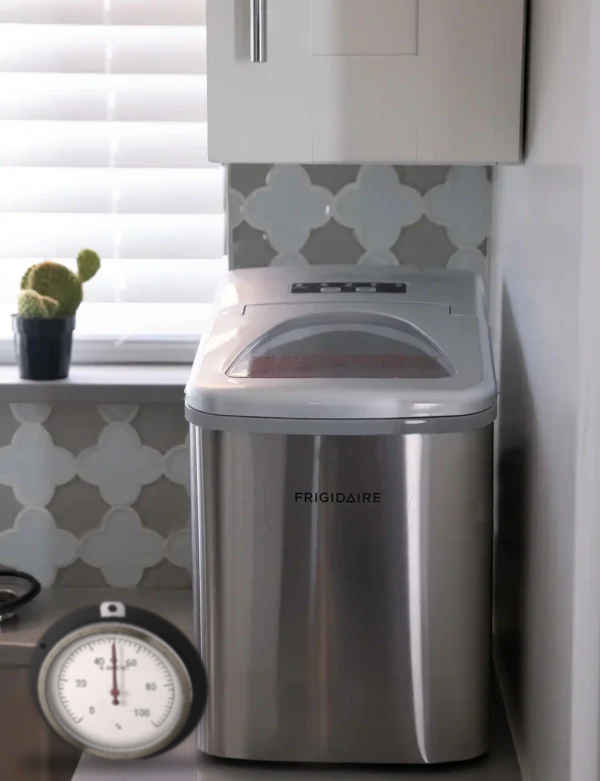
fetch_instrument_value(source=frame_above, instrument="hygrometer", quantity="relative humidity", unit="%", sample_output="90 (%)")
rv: 50 (%)
